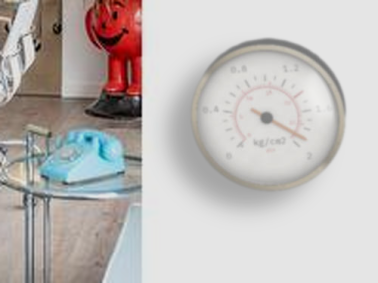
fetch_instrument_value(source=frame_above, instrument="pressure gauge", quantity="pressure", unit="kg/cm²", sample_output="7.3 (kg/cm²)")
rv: 1.9 (kg/cm²)
